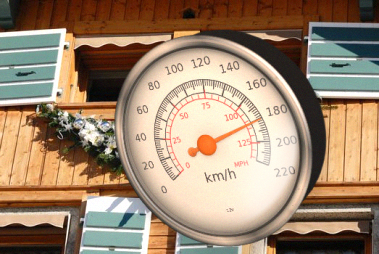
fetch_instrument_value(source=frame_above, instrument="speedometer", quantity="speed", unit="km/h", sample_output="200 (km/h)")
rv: 180 (km/h)
